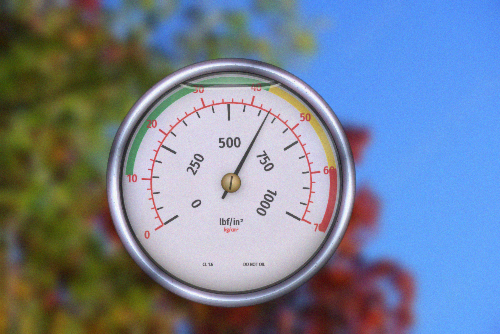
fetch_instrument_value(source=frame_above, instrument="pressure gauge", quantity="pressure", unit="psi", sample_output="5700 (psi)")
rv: 625 (psi)
